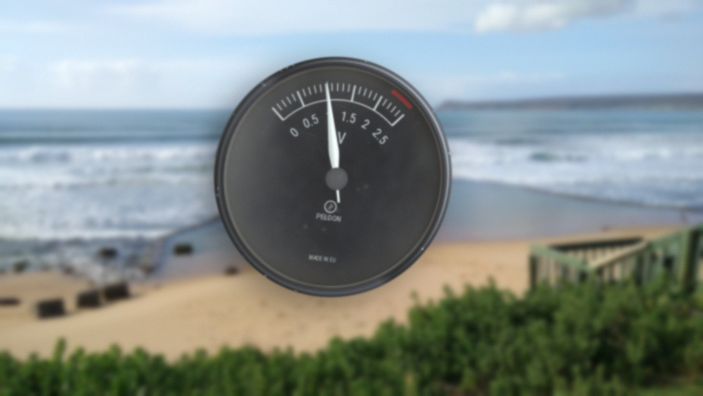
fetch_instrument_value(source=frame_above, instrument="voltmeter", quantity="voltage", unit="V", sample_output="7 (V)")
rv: 1 (V)
